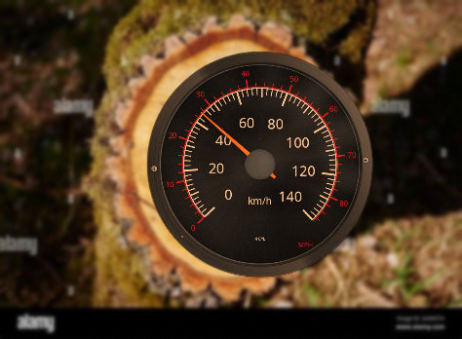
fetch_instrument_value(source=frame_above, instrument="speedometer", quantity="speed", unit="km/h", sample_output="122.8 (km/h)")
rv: 44 (km/h)
